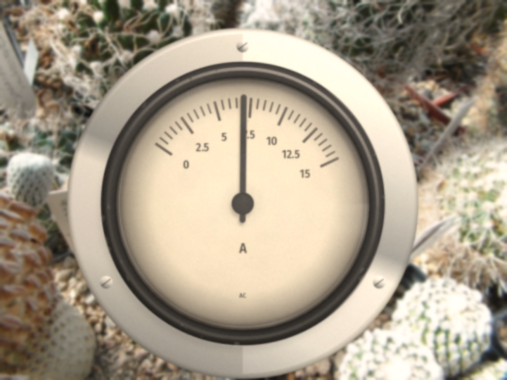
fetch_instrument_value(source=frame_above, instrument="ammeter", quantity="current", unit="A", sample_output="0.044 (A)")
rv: 7 (A)
